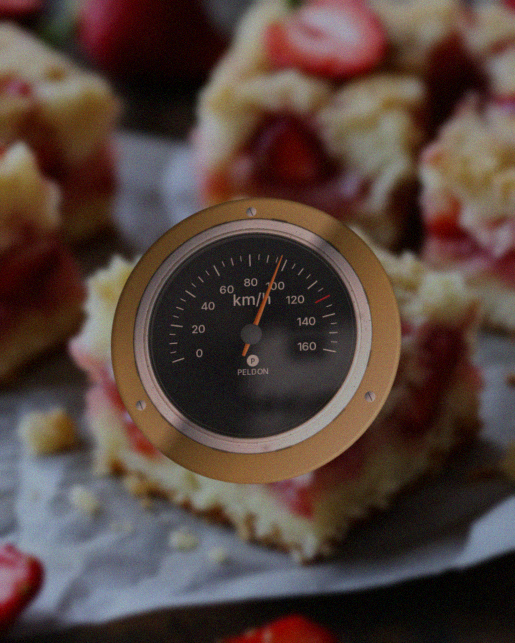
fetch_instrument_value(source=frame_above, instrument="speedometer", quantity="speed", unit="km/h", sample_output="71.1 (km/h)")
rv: 97.5 (km/h)
